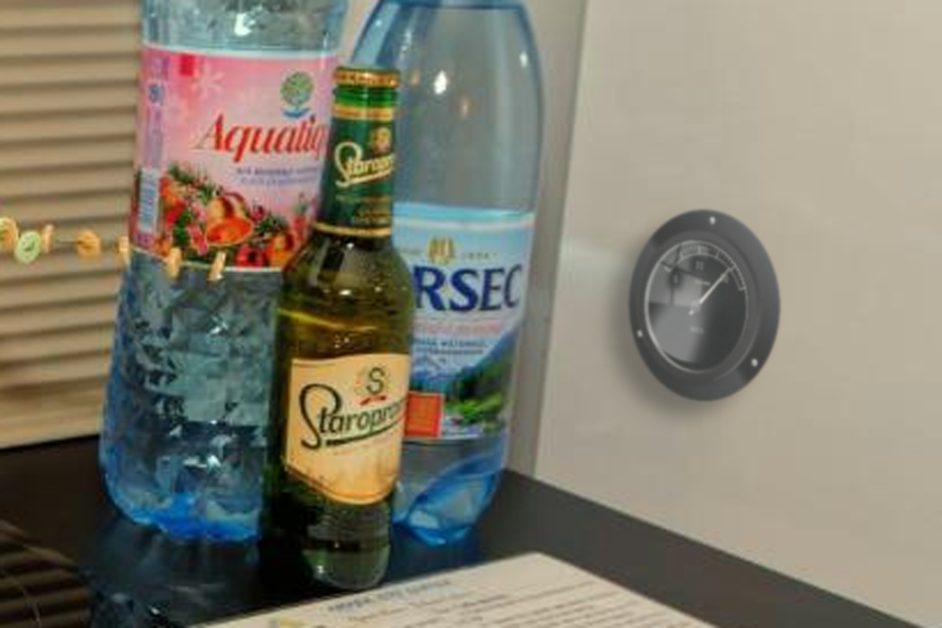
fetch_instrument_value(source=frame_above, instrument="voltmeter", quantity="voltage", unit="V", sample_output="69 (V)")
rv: 20 (V)
